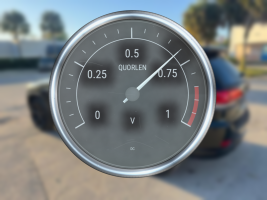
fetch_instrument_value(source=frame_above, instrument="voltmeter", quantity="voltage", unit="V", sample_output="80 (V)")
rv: 0.7 (V)
